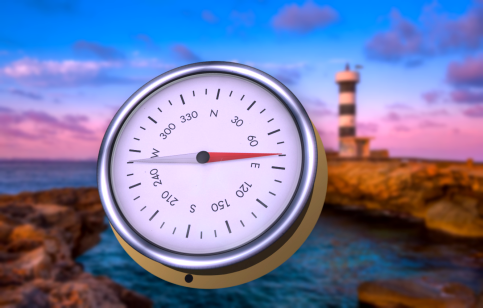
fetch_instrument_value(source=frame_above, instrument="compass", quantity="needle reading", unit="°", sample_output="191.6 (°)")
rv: 80 (°)
